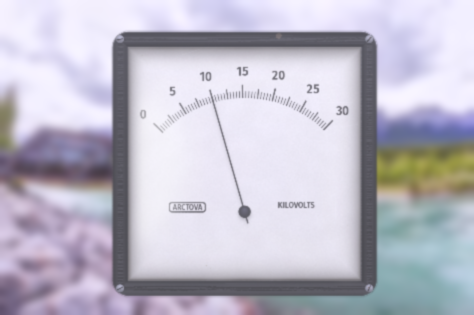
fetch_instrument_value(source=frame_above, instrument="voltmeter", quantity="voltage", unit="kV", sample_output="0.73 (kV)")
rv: 10 (kV)
